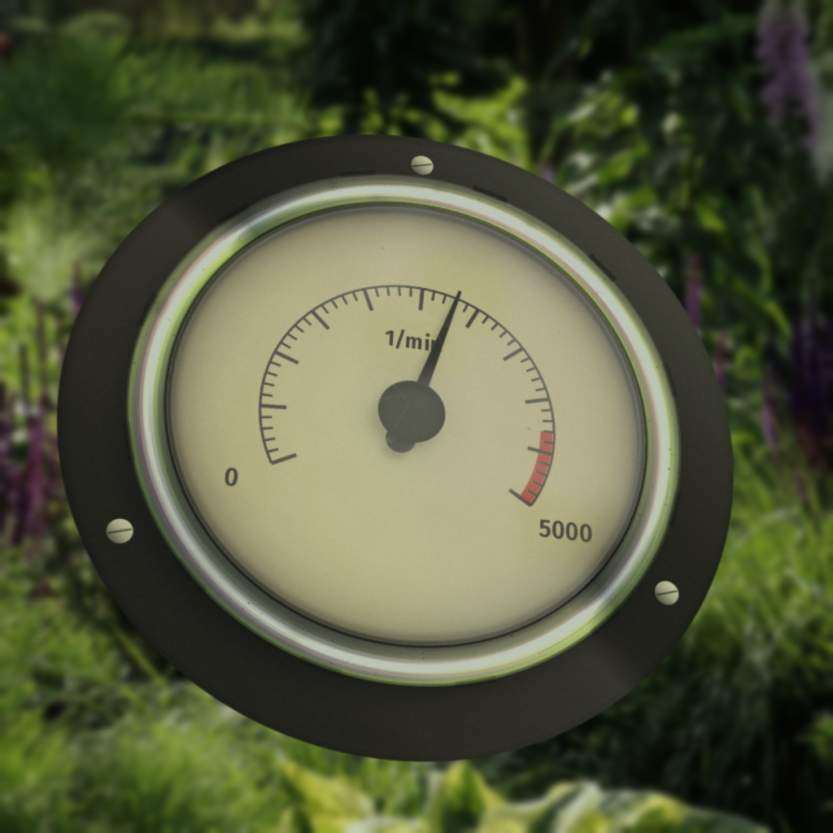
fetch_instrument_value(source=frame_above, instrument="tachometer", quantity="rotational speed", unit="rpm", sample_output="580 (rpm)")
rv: 2800 (rpm)
